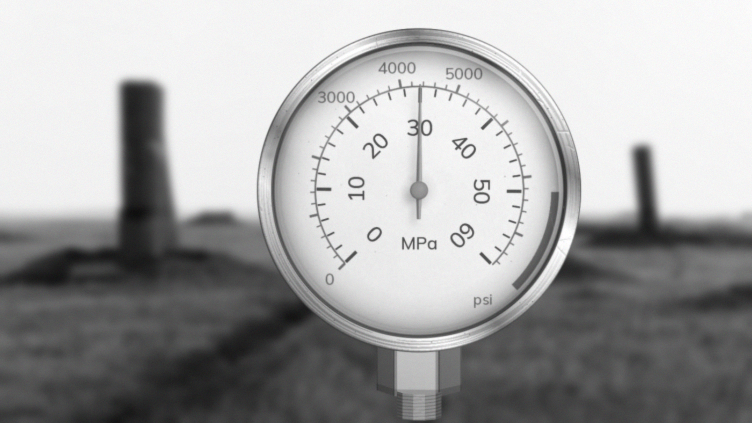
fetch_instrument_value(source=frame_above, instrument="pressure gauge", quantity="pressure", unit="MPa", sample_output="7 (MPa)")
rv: 30 (MPa)
